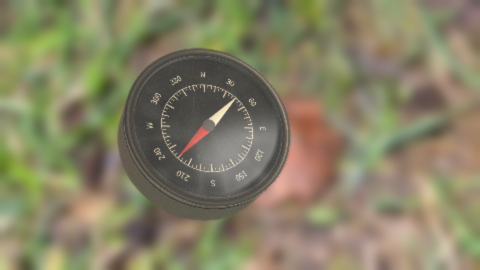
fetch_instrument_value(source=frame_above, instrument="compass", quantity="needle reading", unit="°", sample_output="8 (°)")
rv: 225 (°)
